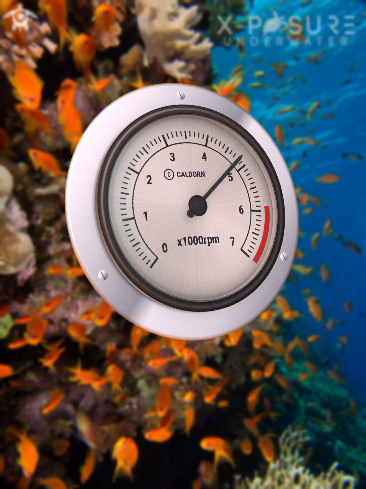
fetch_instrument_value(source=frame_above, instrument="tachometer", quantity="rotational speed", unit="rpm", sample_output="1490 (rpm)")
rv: 4800 (rpm)
